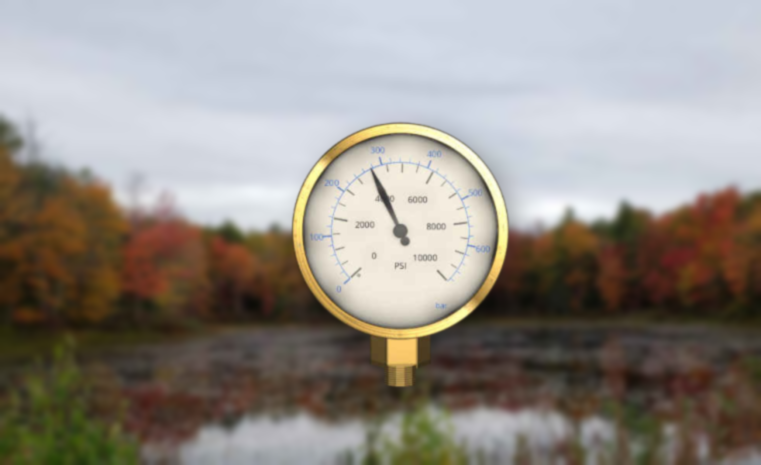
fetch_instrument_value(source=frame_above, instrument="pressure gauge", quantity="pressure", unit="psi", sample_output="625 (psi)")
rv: 4000 (psi)
